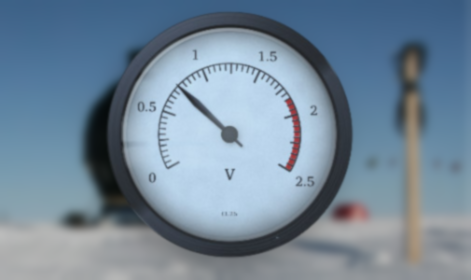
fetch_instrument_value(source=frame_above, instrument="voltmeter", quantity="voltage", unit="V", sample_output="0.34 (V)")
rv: 0.75 (V)
